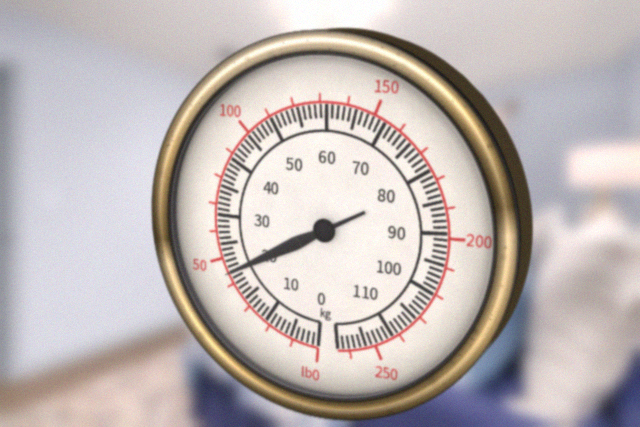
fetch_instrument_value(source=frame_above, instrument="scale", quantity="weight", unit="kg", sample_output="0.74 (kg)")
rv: 20 (kg)
